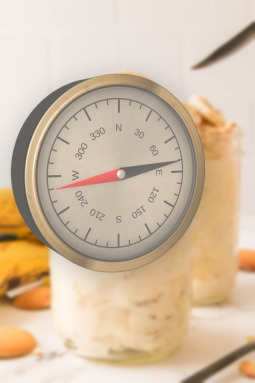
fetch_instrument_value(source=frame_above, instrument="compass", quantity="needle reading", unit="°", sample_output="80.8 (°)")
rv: 260 (°)
